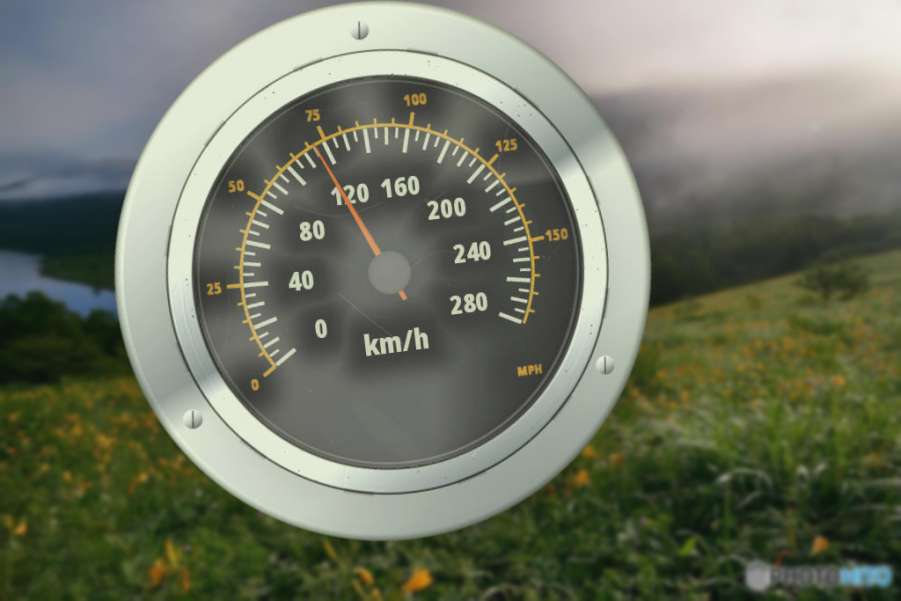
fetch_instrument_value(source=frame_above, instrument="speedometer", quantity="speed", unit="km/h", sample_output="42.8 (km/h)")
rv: 115 (km/h)
